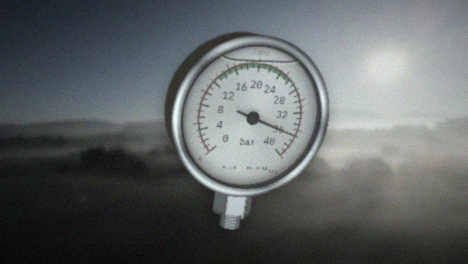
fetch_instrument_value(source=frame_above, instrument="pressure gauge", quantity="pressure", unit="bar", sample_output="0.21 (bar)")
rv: 36 (bar)
